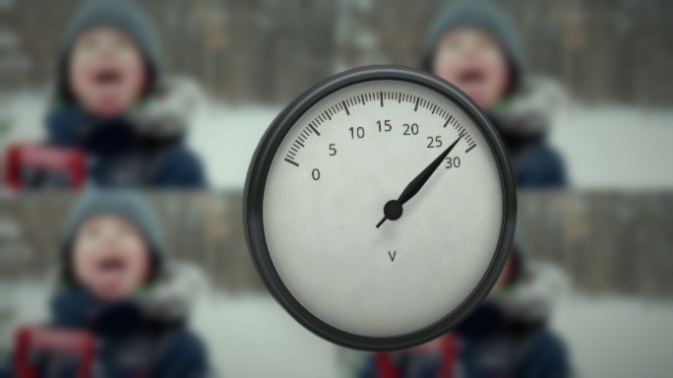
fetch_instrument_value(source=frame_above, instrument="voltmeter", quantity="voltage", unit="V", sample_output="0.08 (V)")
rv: 27.5 (V)
